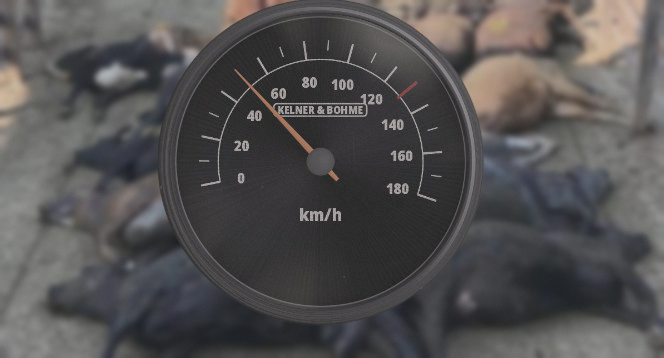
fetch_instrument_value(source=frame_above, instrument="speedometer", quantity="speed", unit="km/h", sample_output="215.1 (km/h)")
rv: 50 (km/h)
